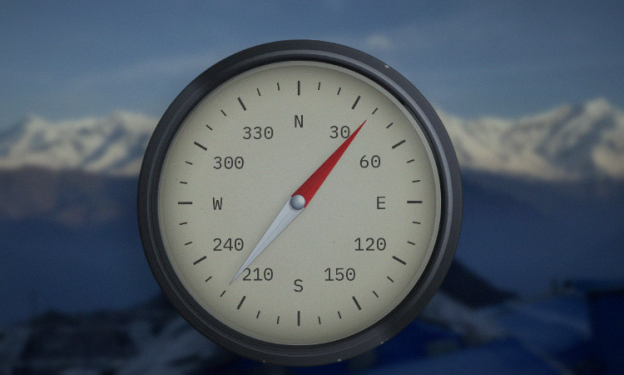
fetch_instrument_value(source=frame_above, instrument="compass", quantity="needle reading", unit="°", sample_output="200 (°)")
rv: 40 (°)
